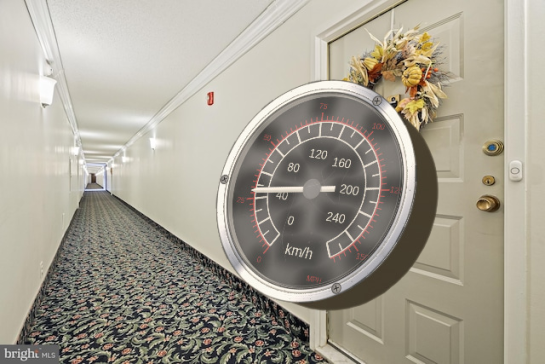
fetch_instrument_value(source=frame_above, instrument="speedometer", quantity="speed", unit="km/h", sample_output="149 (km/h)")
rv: 45 (km/h)
